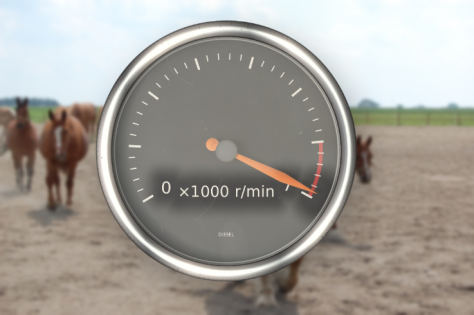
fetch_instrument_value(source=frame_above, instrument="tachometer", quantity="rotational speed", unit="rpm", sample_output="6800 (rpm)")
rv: 6900 (rpm)
